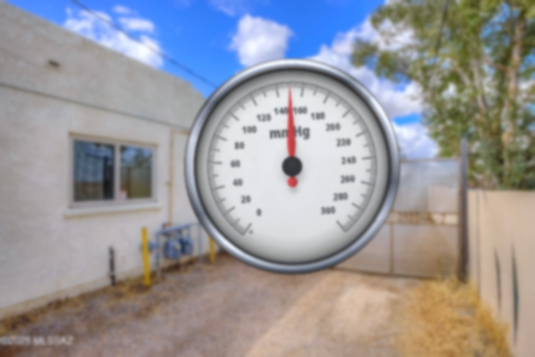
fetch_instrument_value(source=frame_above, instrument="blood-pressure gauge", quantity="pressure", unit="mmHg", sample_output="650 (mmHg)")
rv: 150 (mmHg)
